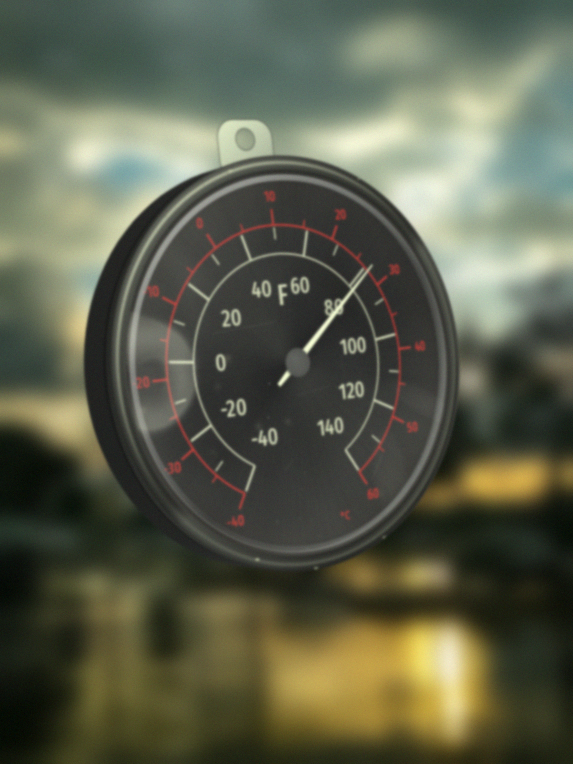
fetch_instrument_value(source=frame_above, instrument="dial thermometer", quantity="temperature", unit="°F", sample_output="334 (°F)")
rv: 80 (°F)
